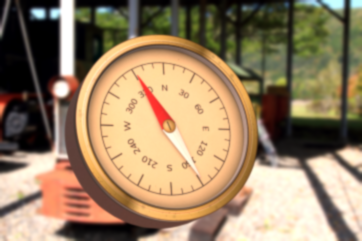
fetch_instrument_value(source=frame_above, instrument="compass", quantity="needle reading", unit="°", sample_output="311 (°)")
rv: 330 (°)
